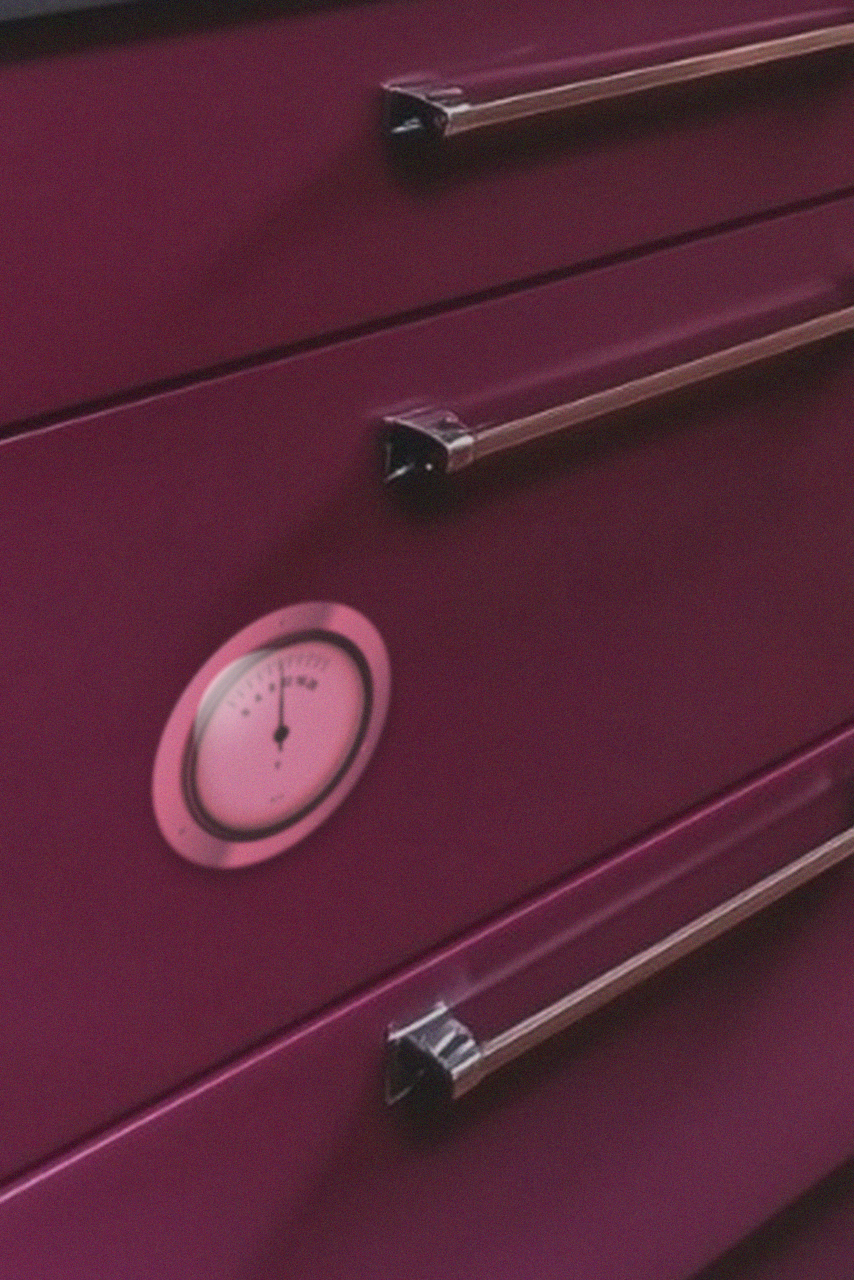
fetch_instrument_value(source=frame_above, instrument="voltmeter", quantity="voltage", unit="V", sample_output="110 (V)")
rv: 10 (V)
